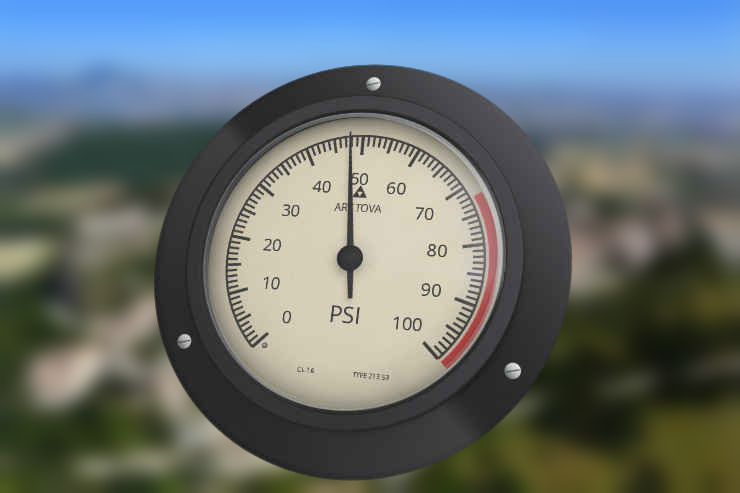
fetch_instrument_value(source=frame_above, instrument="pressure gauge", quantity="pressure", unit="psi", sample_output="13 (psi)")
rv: 48 (psi)
